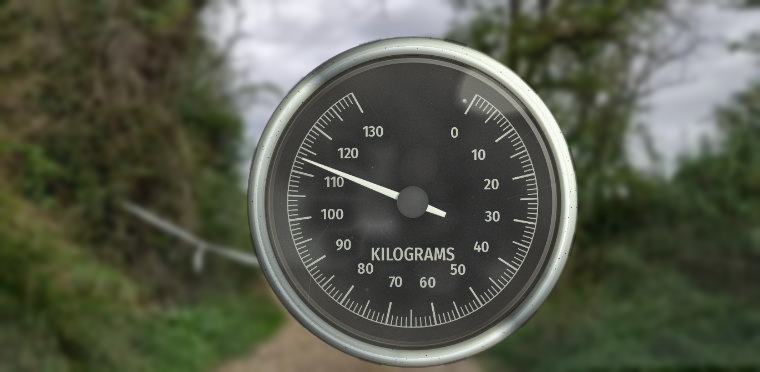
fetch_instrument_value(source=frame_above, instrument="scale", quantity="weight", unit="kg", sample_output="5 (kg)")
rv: 113 (kg)
